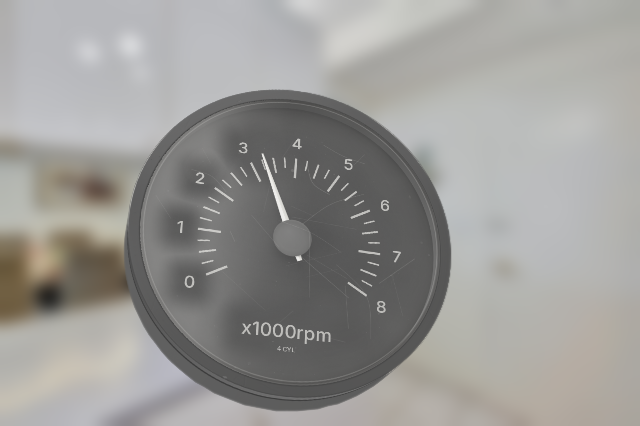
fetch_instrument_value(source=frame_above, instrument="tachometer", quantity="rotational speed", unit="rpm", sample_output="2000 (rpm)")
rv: 3250 (rpm)
